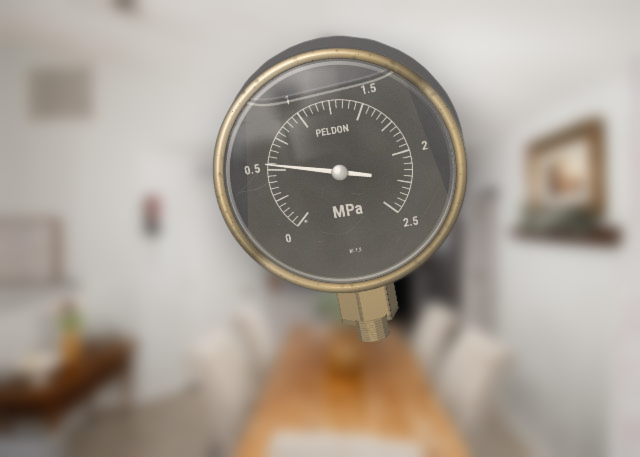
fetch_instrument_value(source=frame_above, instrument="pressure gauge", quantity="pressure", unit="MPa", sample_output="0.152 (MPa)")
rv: 0.55 (MPa)
